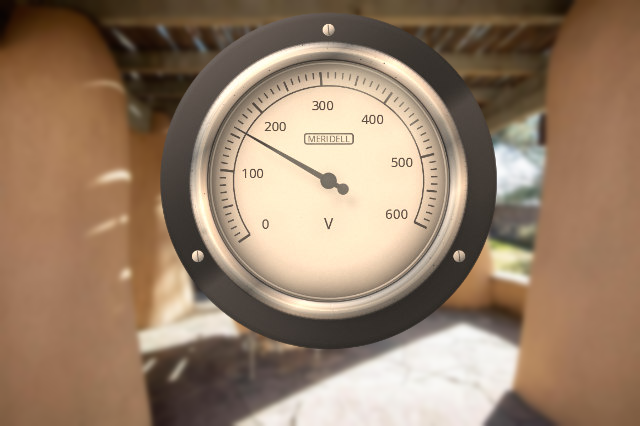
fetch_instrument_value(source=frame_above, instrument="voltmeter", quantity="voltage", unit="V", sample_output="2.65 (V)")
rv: 160 (V)
